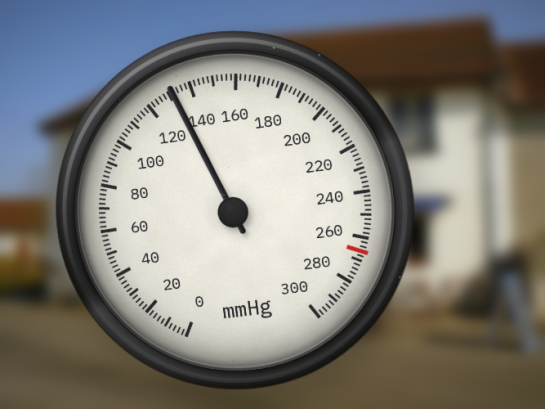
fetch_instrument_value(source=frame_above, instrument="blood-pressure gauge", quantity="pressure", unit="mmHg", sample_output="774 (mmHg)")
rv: 132 (mmHg)
